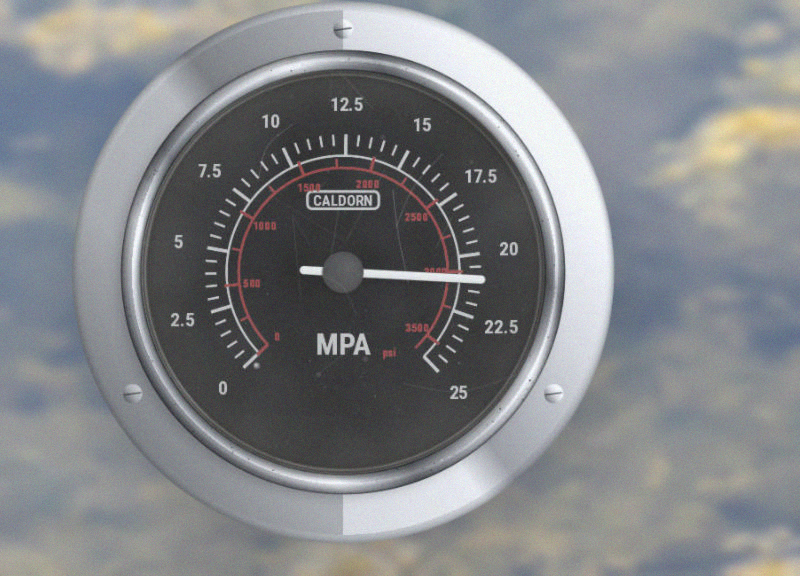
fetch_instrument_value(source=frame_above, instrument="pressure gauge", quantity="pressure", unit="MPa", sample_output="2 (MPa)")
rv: 21 (MPa)
